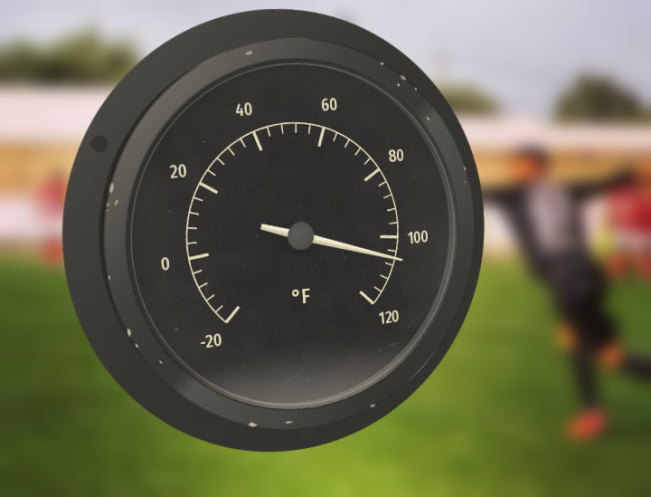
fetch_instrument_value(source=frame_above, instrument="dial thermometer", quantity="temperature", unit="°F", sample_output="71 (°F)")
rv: 106 (°F)
